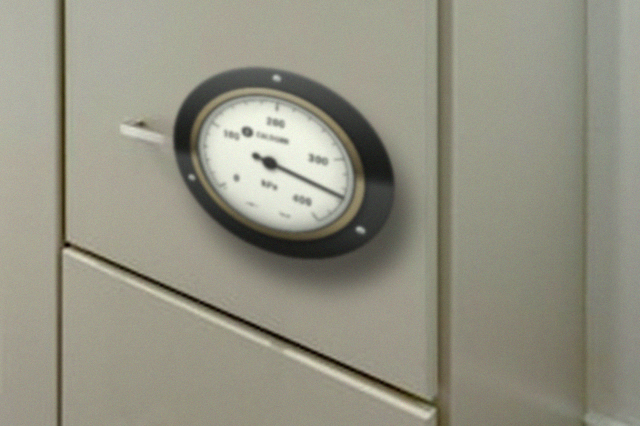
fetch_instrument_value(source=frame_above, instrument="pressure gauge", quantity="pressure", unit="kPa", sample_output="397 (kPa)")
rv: 350 (kPa)
